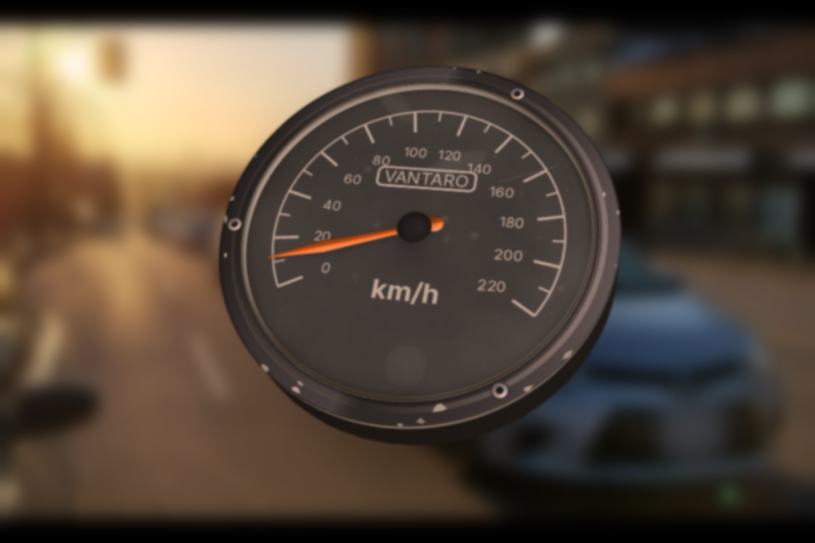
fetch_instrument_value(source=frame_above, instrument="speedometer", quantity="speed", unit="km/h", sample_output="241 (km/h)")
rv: 10 (km/h)
